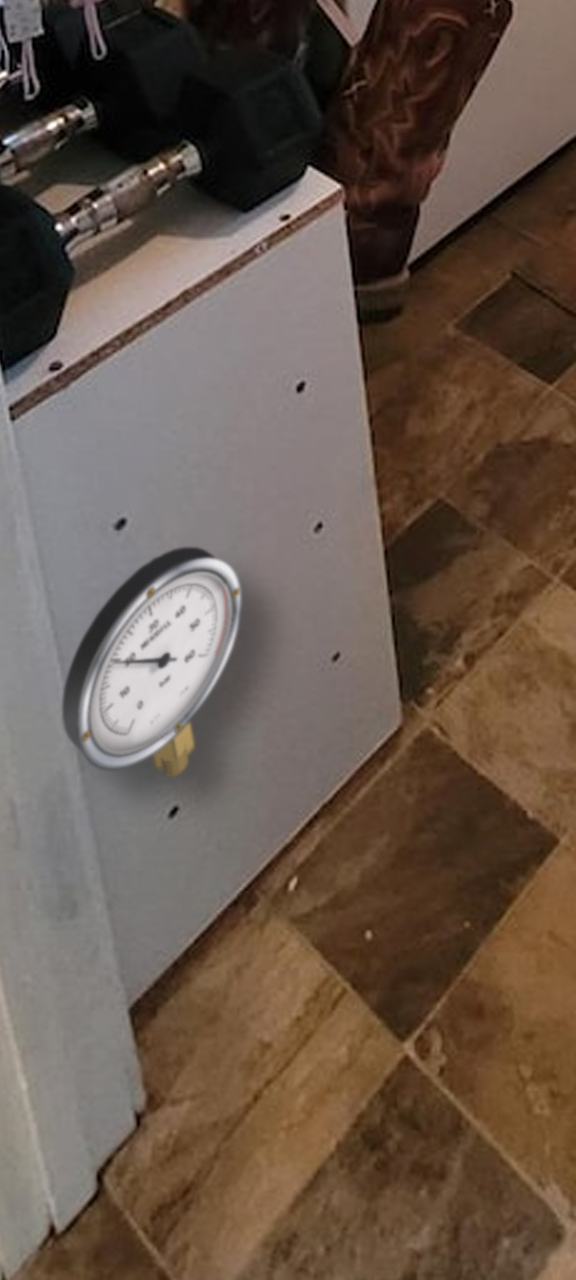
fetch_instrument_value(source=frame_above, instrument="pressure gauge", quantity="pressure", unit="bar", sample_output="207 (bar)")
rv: 20 (bar)
